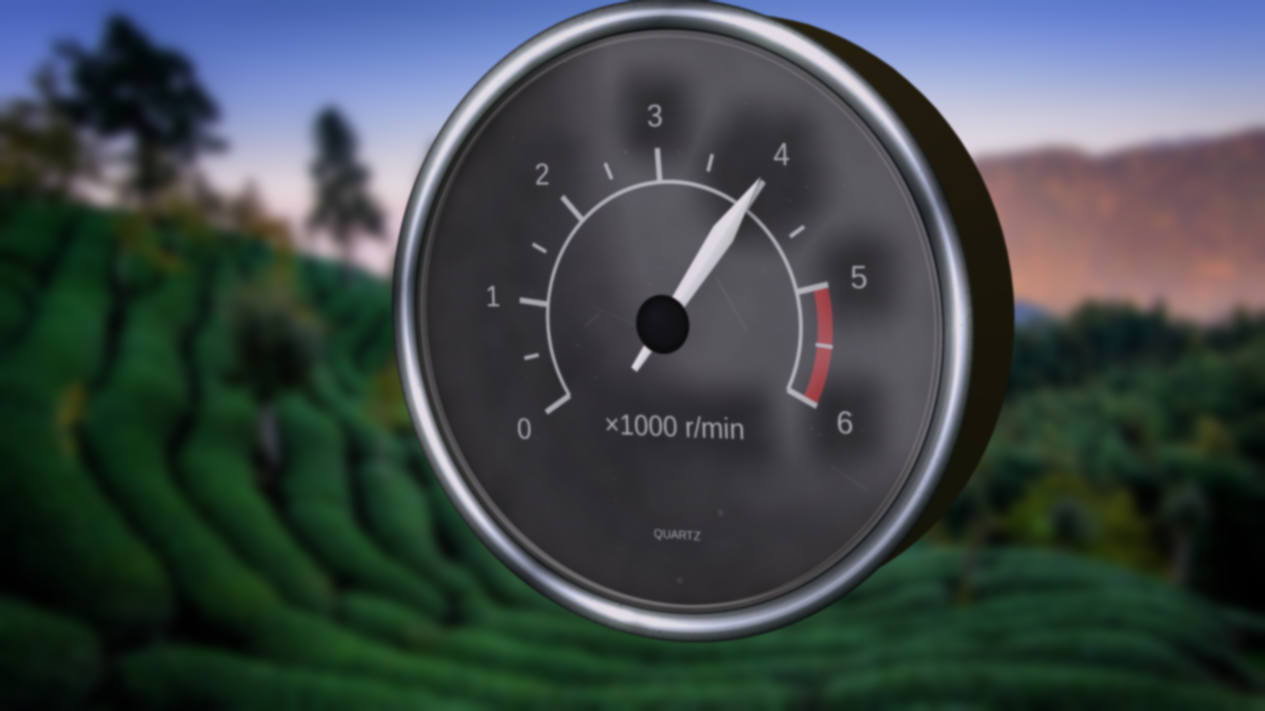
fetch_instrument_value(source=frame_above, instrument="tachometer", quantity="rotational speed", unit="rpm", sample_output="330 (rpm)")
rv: 4000 (rpm)
